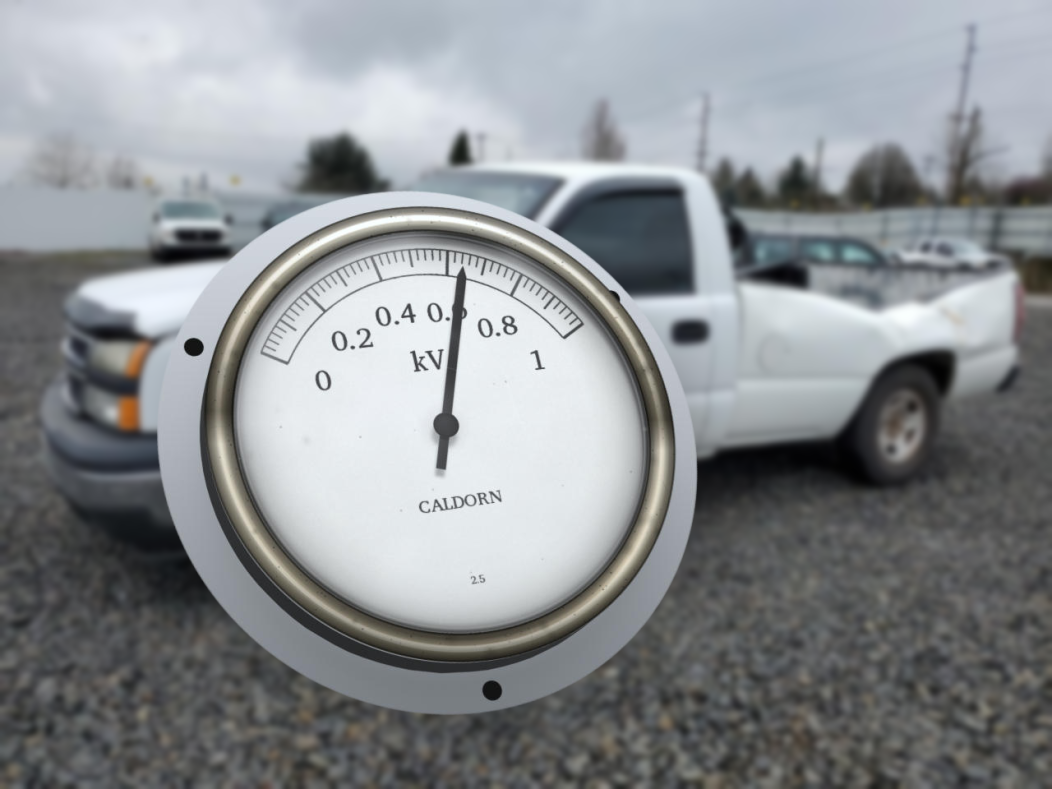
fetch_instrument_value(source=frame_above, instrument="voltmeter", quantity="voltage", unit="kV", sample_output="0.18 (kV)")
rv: 0.64 (kV)
